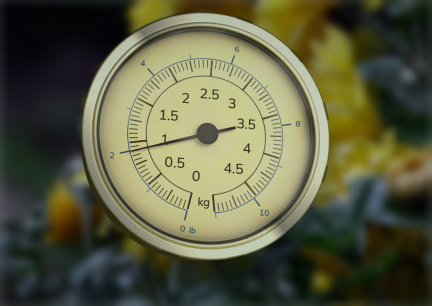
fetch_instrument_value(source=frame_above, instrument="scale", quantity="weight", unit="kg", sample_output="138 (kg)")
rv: 0.9 (kg)
